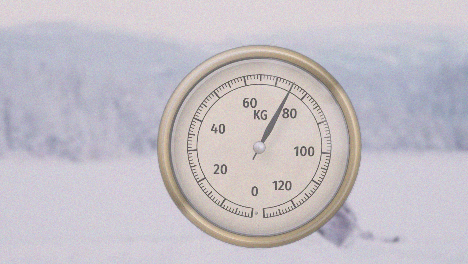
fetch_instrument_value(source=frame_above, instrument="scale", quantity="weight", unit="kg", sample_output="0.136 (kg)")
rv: 75 (kg)
